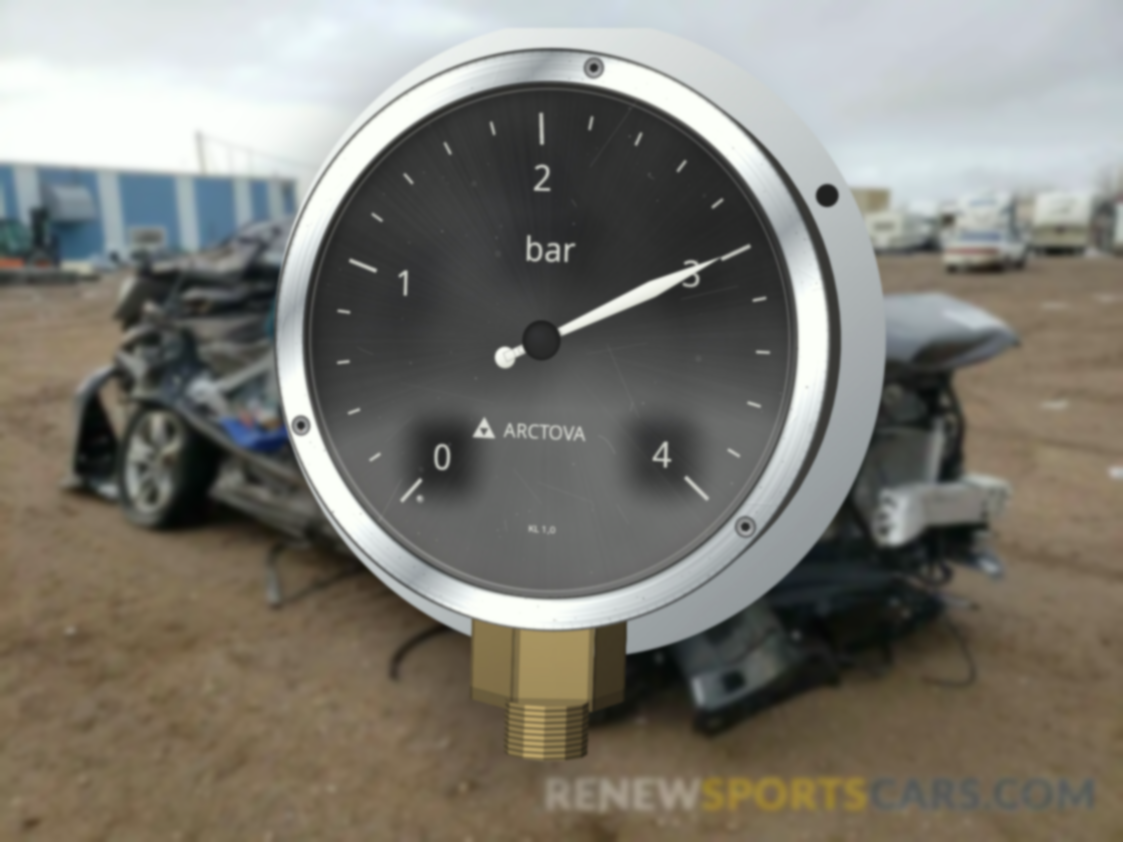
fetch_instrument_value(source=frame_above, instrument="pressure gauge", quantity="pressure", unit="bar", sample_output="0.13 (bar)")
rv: 3 (bar)
